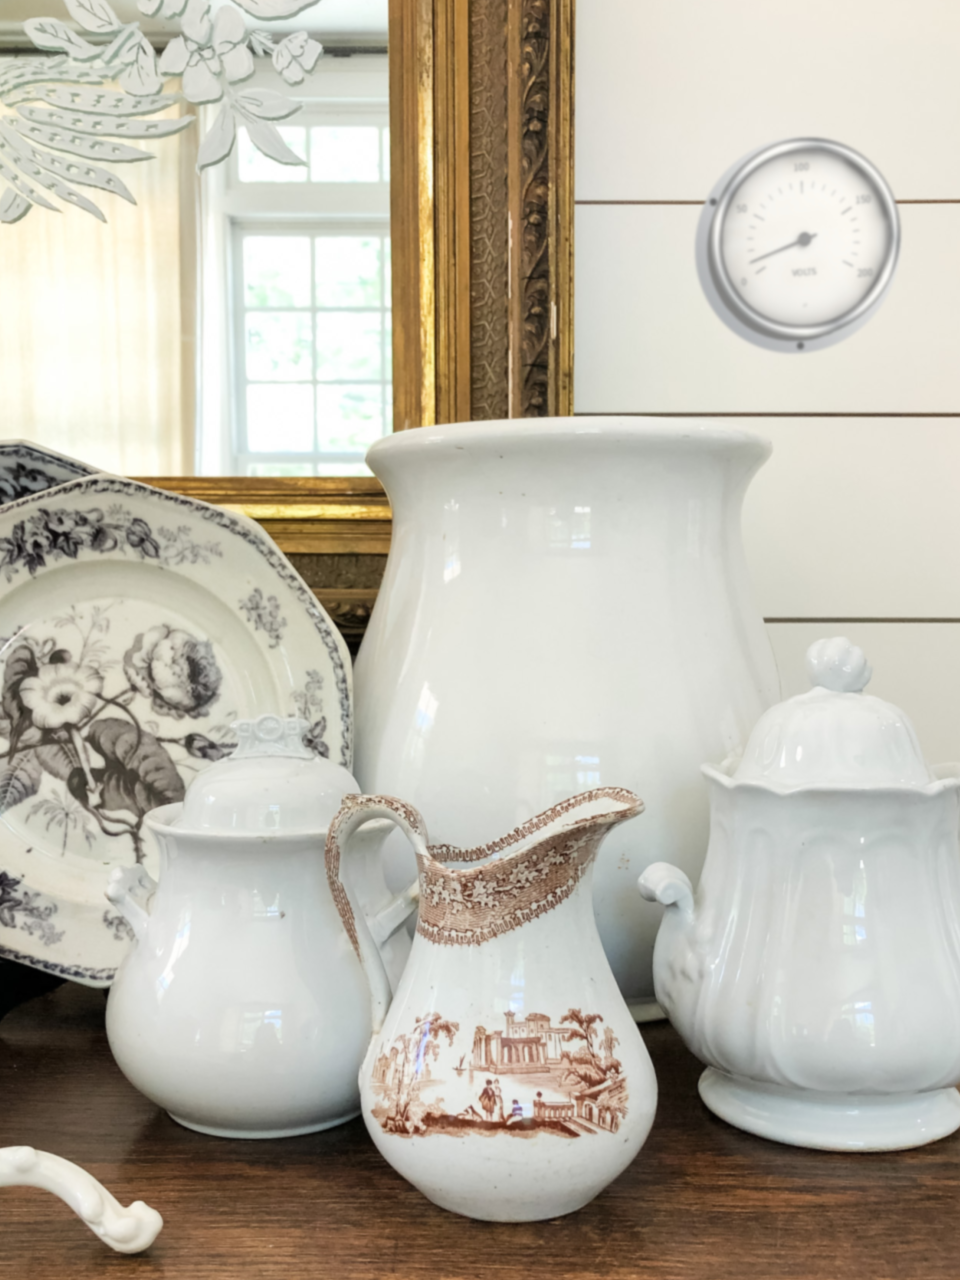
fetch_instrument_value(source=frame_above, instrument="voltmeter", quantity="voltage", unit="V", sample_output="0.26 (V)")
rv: 10 (V)
